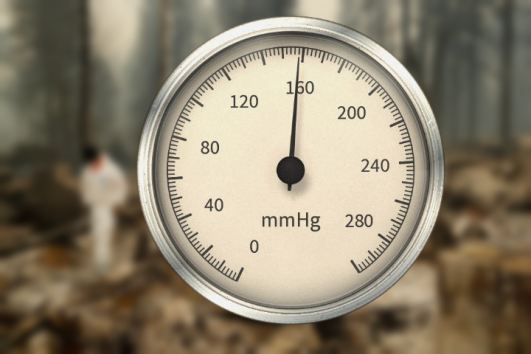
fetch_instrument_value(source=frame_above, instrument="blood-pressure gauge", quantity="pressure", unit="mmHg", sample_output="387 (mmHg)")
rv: 158 (mmHg)
